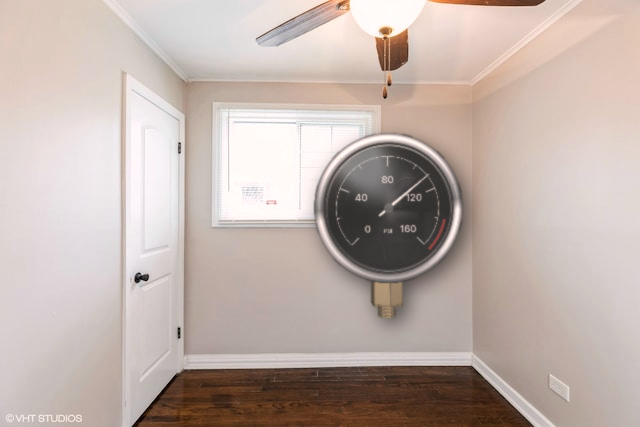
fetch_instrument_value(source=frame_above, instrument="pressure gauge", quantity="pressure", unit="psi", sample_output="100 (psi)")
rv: 110 (psi)
